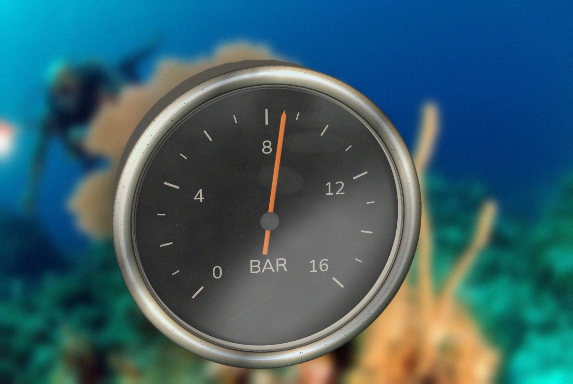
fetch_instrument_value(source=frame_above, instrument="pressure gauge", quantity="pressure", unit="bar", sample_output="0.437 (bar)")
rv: 8.5 (bar)
